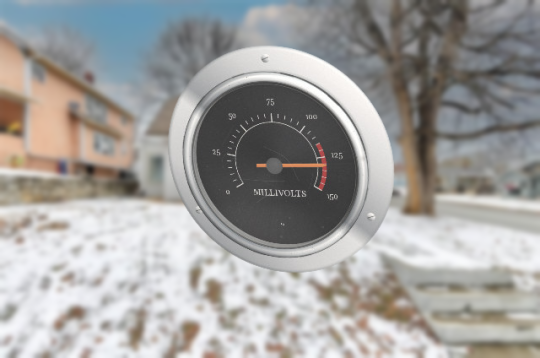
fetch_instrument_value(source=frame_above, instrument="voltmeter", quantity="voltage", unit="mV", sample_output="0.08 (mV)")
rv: 130 (mV)
